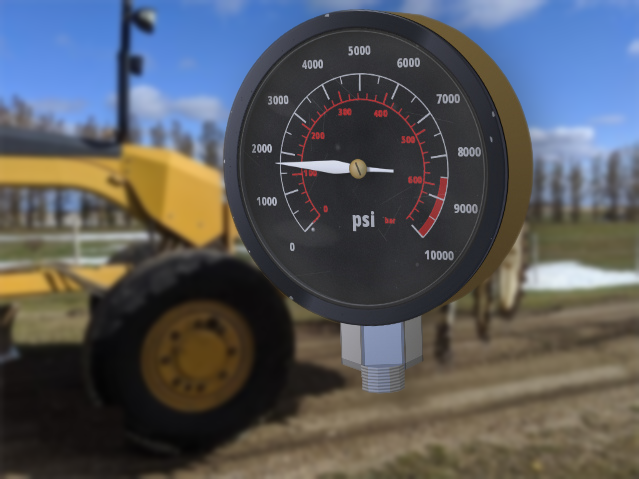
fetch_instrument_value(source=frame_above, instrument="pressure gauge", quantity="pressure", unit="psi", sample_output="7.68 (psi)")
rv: 1750 (psi)
